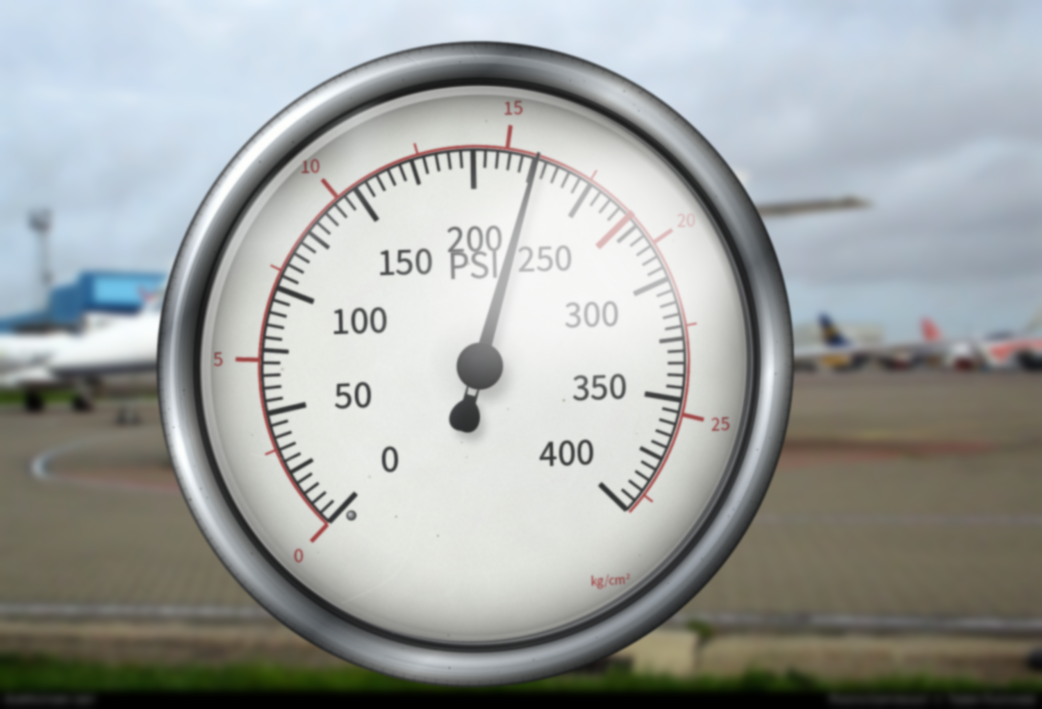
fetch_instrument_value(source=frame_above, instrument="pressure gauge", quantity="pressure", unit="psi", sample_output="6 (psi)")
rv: 225 (psi)
